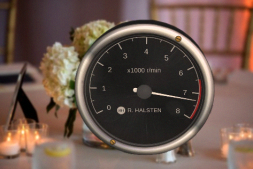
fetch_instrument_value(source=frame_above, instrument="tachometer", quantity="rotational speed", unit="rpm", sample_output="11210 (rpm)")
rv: 7250 (rpm)
